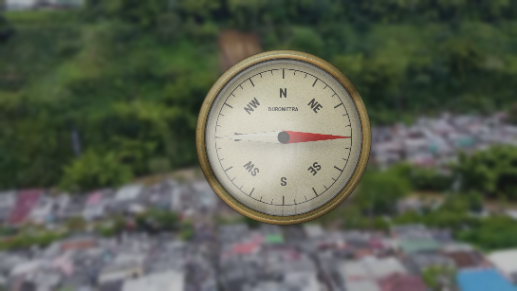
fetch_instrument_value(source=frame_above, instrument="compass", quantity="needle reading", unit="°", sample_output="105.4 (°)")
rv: 90 (°)
